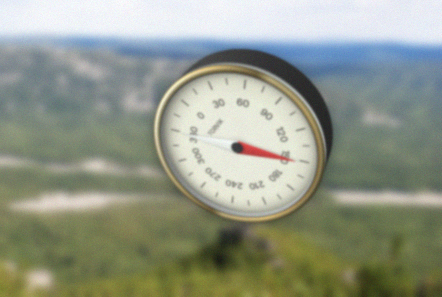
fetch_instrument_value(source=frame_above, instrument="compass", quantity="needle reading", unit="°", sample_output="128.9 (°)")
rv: 150 (°)
